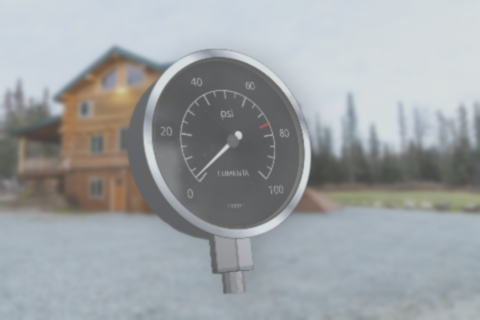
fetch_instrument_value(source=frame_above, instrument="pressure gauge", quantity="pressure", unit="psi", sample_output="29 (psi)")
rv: 2.5 (psi)
